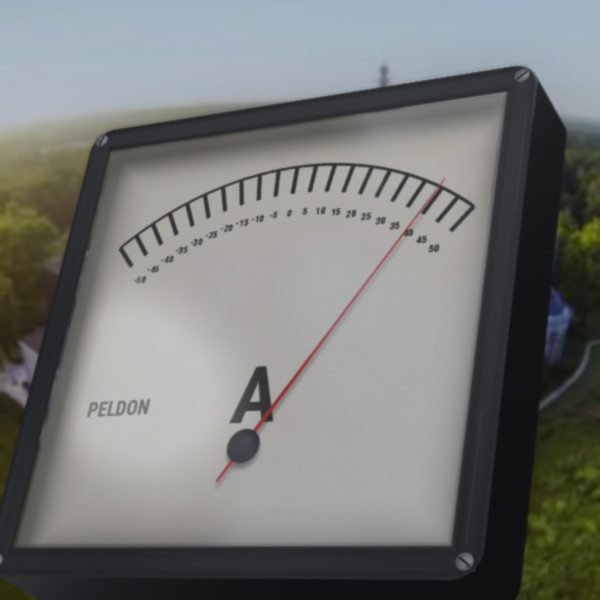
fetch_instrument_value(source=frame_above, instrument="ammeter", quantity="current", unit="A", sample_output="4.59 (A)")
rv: 40 (A)
